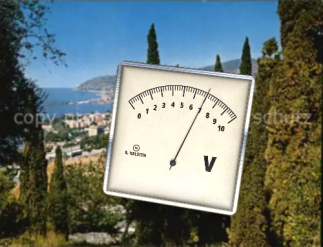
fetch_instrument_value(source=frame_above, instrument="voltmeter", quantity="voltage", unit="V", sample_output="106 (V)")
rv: 7 (V)
